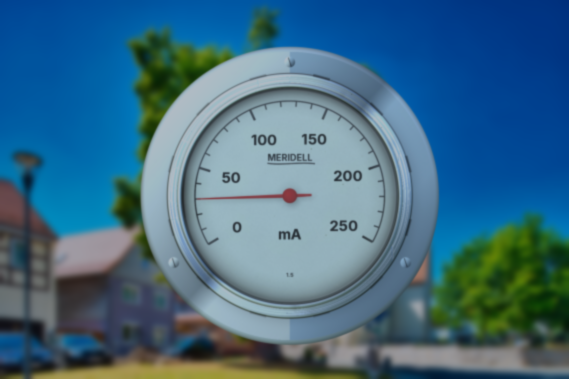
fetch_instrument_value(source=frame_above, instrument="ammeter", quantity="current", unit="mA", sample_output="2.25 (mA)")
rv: 30 (mA)
